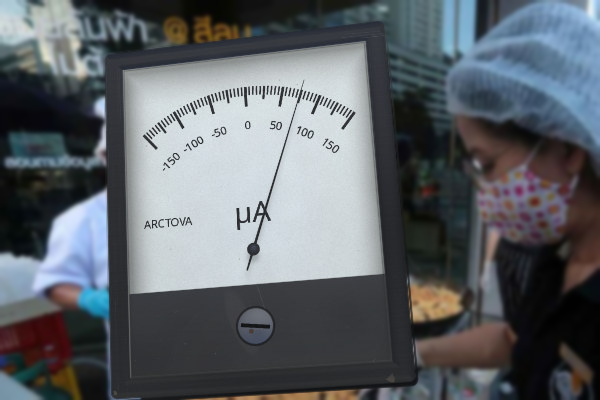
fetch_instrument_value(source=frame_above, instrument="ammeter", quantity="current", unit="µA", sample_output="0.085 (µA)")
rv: 75 (µA)
